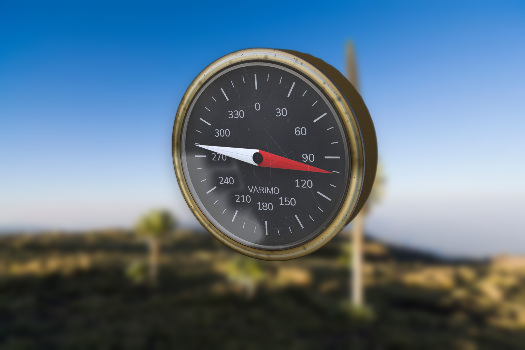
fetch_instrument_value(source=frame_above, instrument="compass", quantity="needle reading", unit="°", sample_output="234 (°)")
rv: 100 (°)
